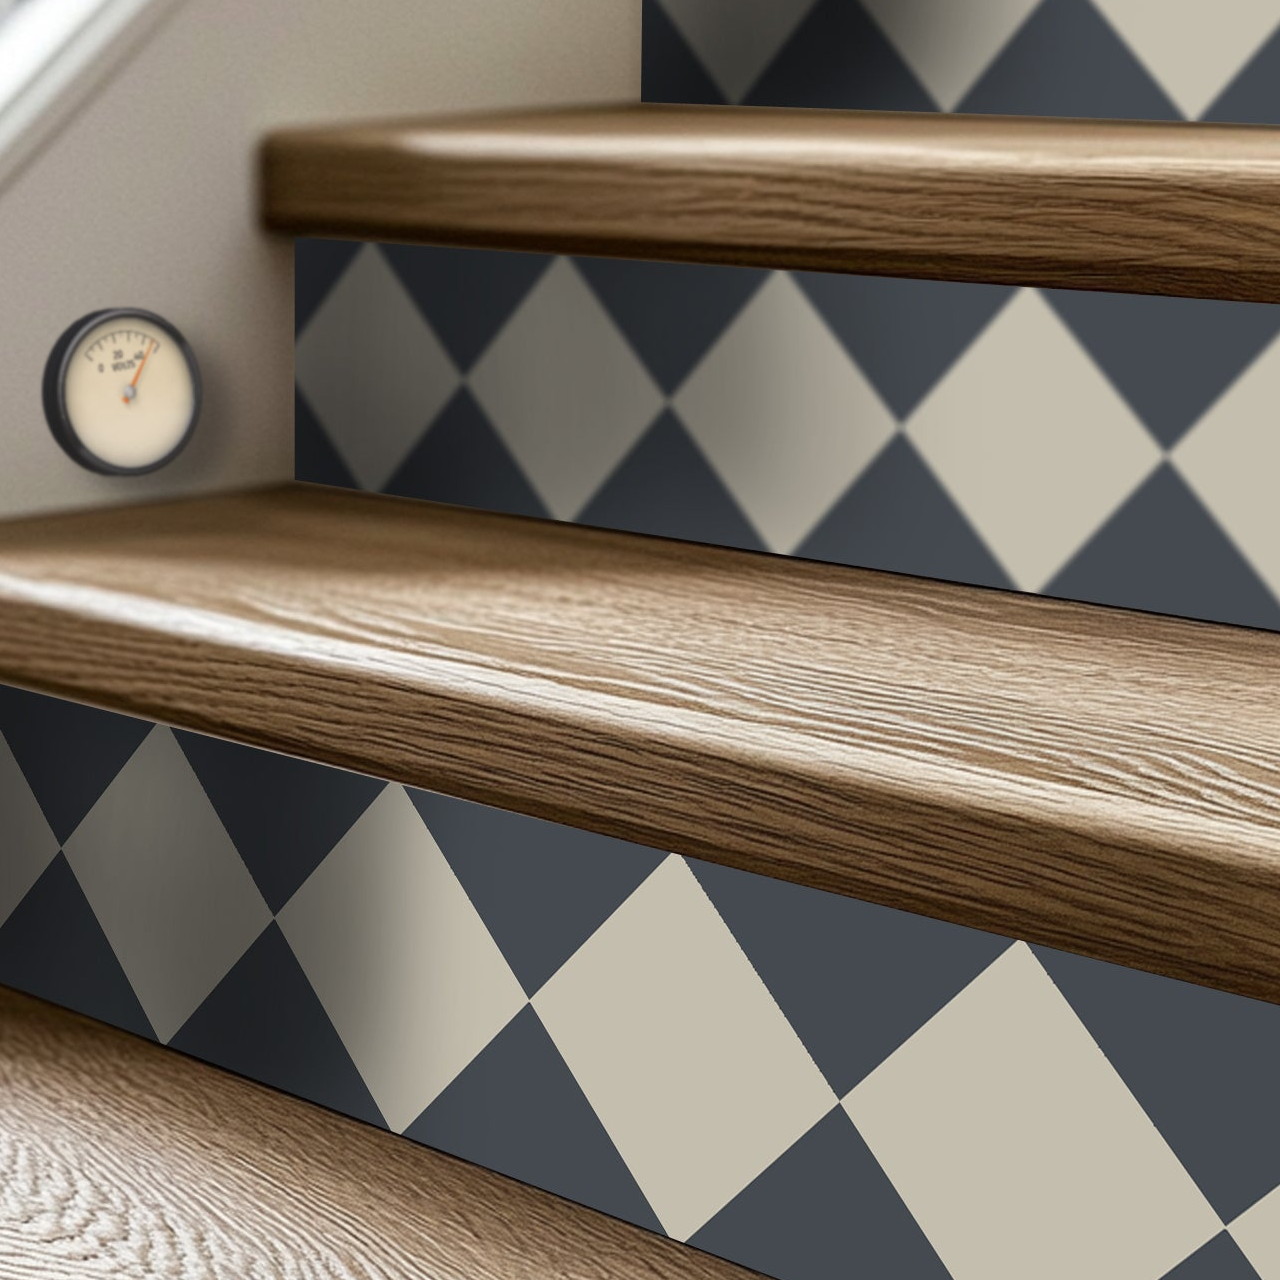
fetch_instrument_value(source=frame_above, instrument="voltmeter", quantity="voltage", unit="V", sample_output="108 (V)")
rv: 45 (V)
